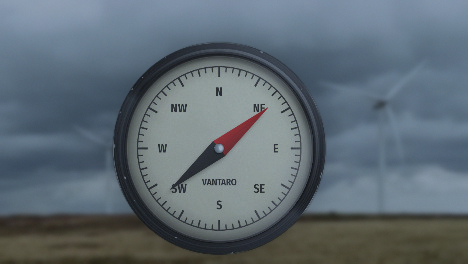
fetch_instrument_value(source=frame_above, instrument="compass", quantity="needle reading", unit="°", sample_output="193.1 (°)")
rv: 50 (°)
